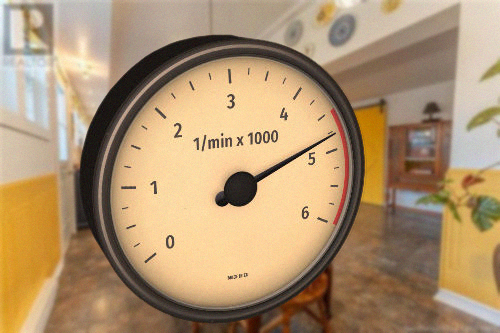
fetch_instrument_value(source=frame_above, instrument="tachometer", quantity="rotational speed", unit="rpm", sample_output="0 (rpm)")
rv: 4750 (rpm)
